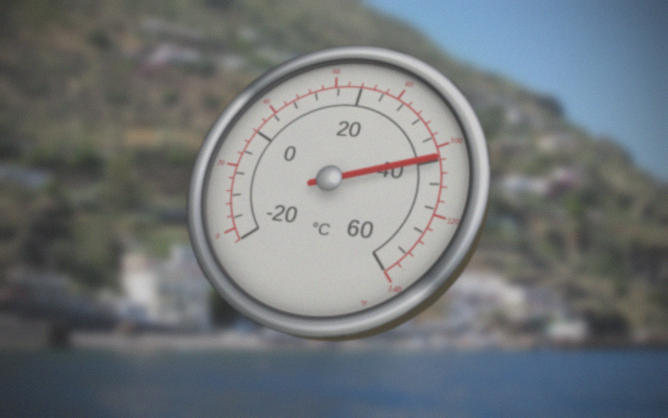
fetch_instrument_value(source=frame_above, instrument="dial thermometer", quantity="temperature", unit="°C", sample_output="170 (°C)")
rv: 40 (°C)
